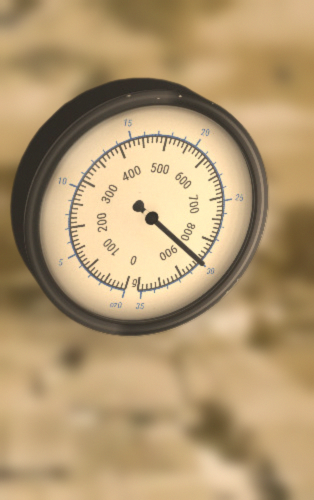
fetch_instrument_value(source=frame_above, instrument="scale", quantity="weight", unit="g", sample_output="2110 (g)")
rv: 850 (g)
